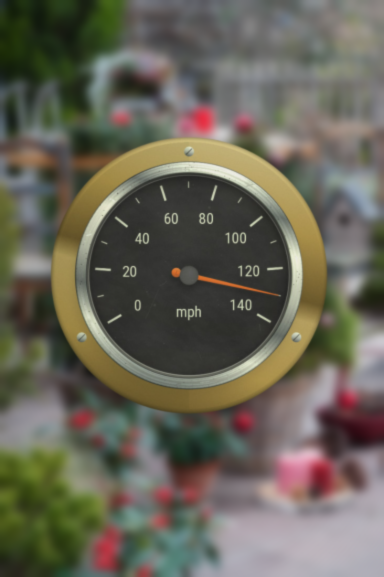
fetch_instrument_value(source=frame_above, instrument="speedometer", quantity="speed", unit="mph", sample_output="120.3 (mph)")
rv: 130 (mph)
